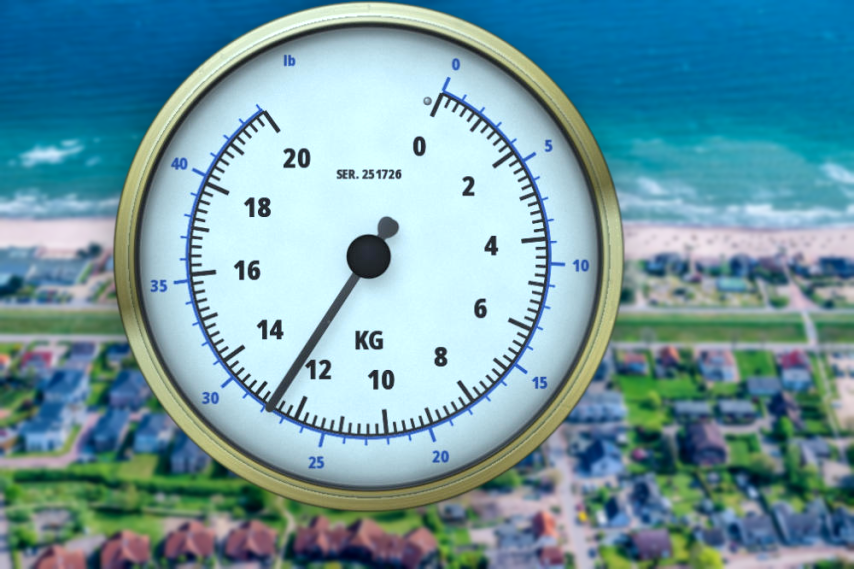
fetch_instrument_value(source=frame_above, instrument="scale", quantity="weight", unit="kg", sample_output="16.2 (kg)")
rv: 12.6 (kg)
